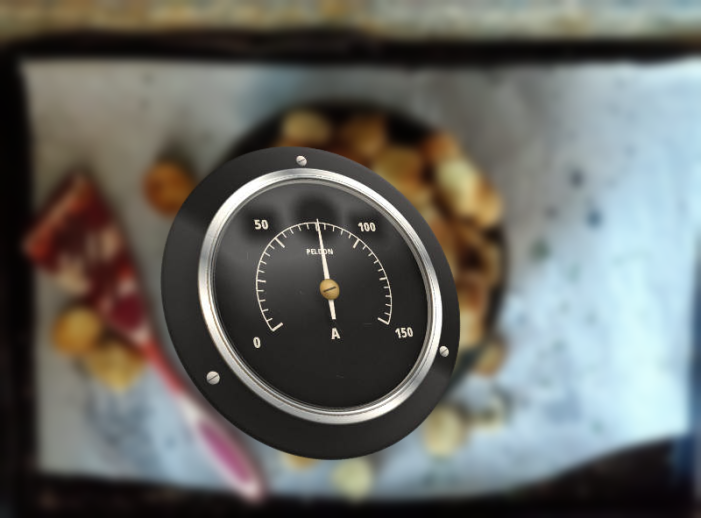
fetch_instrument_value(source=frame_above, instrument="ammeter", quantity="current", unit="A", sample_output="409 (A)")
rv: 75 (A)
